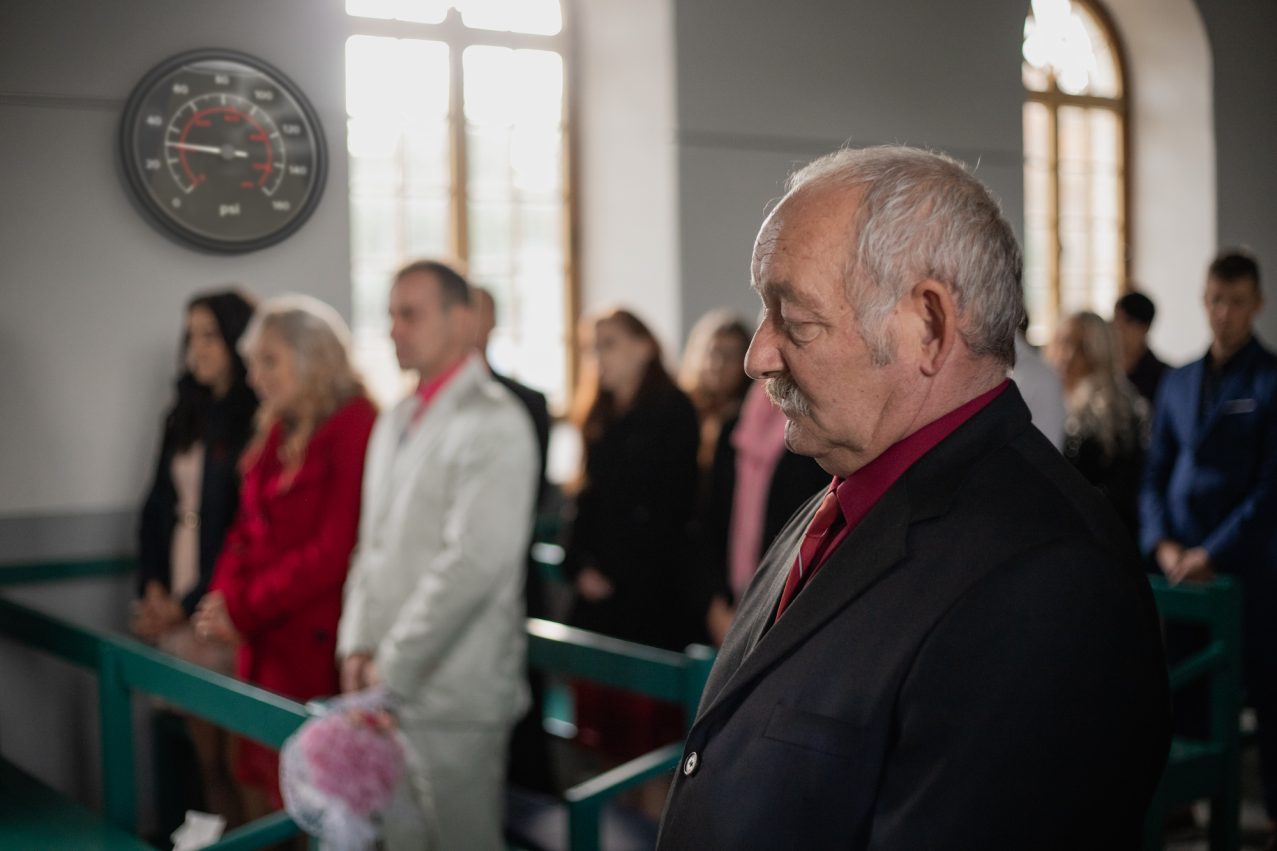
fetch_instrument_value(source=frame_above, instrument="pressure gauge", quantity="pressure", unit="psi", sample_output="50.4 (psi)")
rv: 30 (psi)
